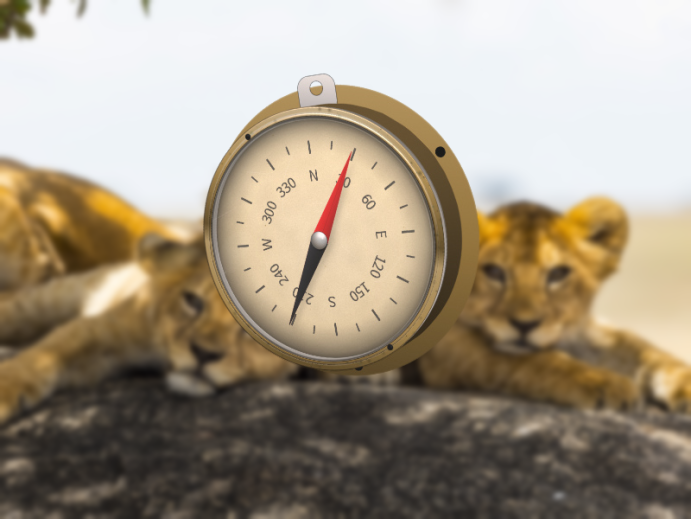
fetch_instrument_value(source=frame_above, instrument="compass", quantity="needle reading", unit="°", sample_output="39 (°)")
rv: 30 (°)
